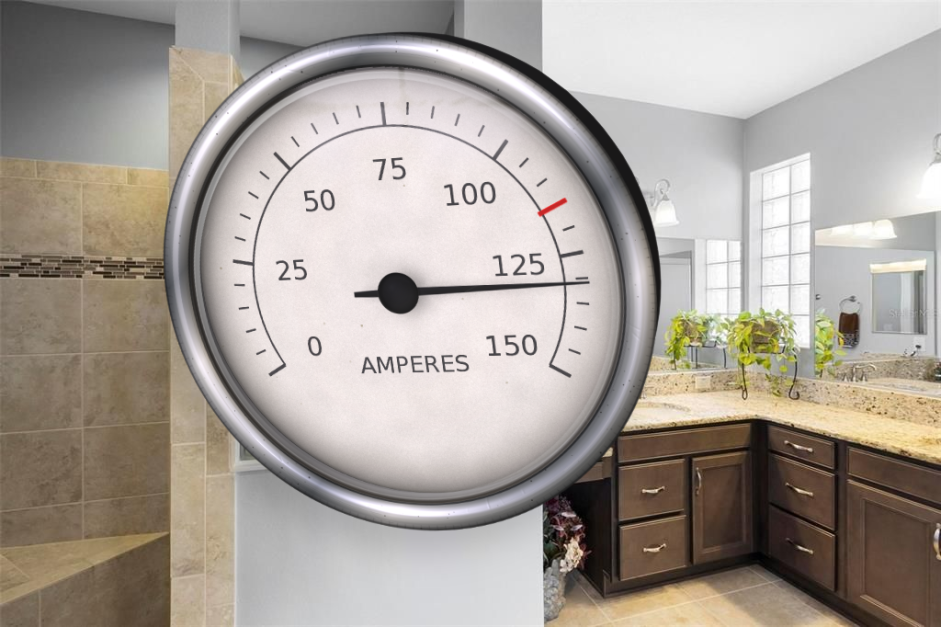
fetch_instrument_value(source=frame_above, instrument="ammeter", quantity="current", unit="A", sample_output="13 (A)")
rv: 130 (A)
